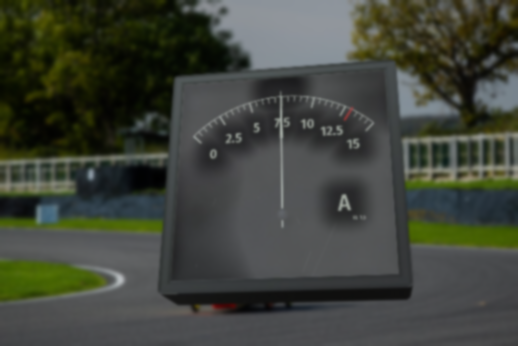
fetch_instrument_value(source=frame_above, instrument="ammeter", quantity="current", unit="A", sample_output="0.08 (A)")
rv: 7.5 (A)
